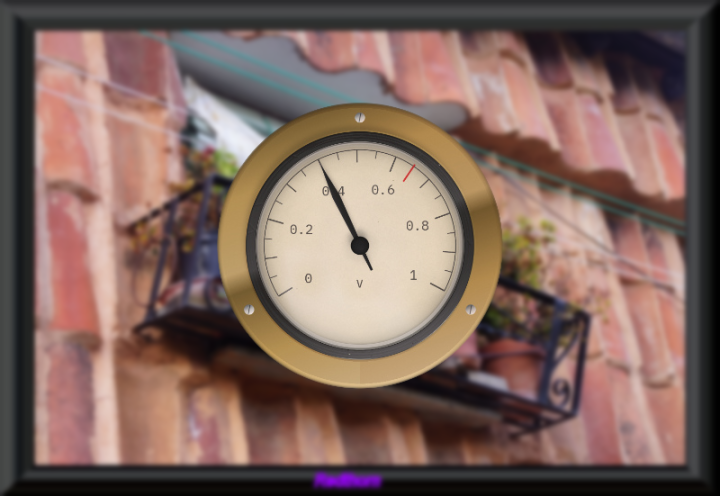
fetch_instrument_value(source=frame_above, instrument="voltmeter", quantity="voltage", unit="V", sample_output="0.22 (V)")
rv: 0.4 (V)
